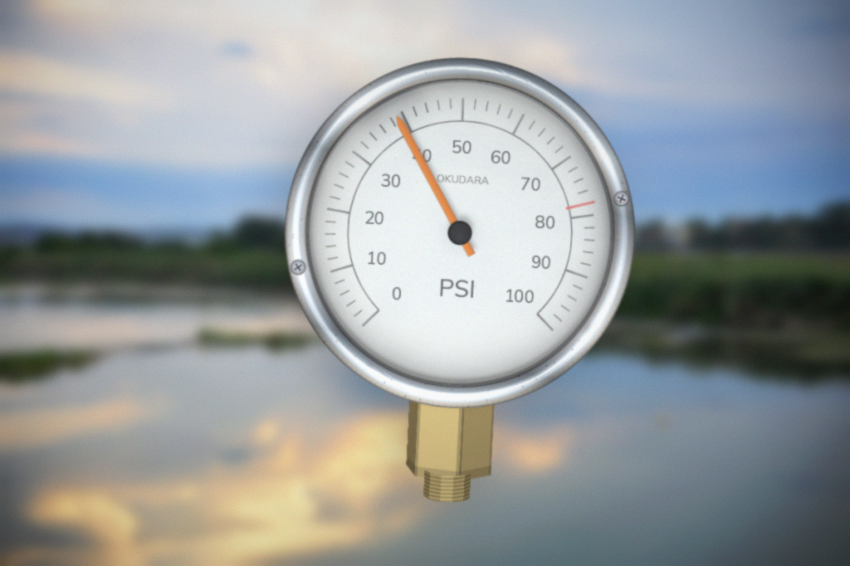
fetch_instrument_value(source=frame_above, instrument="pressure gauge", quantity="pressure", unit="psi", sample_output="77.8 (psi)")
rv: 39 (psi)
